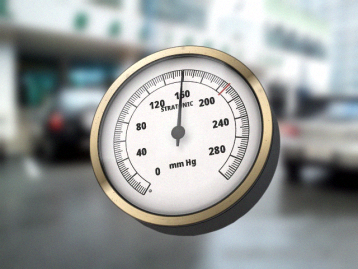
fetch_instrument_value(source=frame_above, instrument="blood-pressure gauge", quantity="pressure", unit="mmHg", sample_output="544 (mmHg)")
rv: 160 (mmHg)
